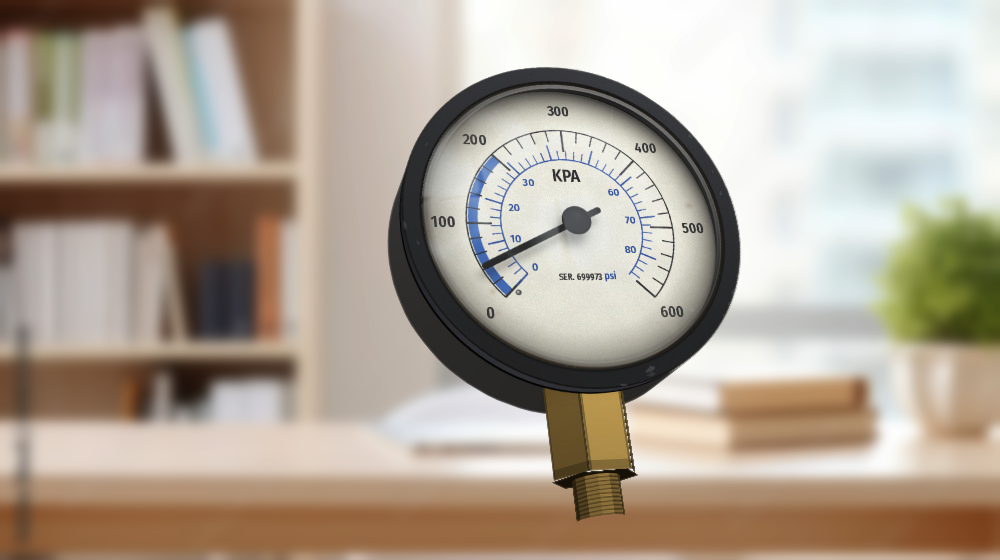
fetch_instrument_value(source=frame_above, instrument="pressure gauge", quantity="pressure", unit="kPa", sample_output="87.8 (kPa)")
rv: 40 (kPa)
